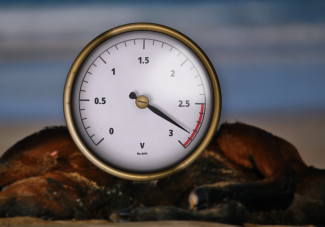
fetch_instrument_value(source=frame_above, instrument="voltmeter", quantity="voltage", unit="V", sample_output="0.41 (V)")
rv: 2.85 (V)
